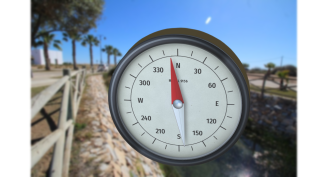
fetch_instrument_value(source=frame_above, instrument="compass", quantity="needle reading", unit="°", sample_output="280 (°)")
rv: 352.5 (°)
